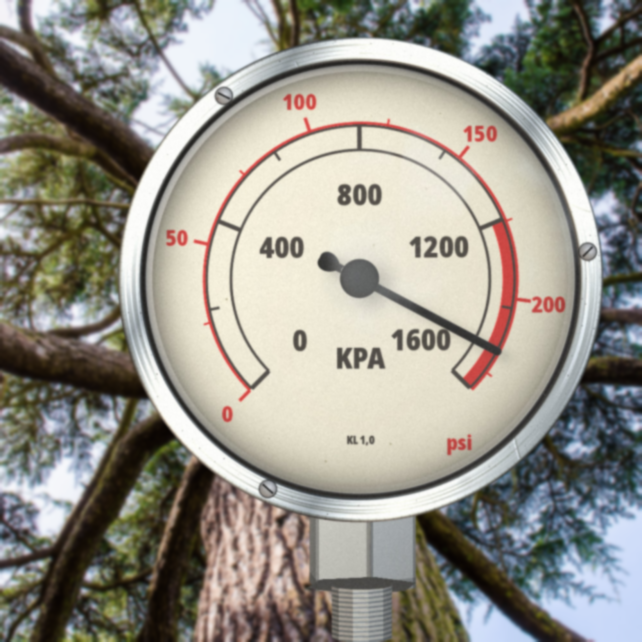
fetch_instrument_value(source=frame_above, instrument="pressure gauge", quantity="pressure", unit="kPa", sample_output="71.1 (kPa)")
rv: 1500 (kPa)
